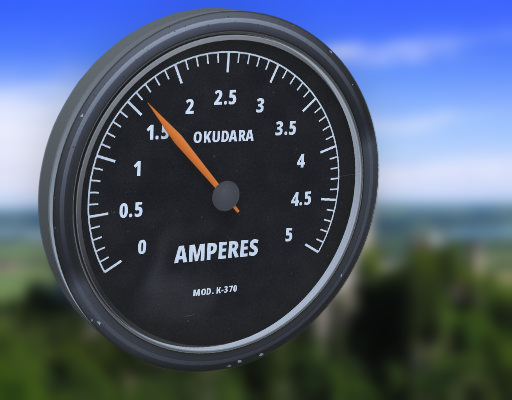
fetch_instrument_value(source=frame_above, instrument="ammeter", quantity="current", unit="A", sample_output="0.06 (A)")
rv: 1.6 (A)
